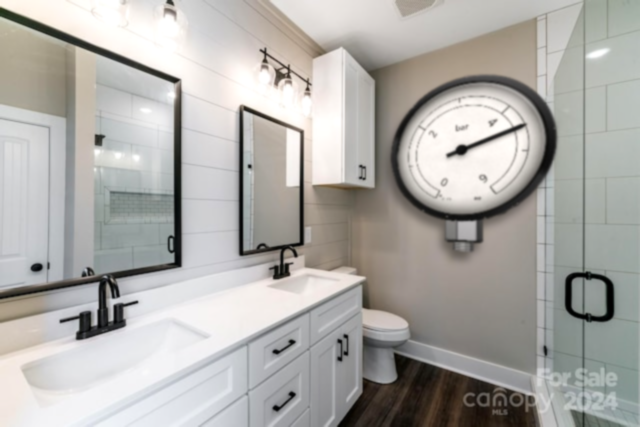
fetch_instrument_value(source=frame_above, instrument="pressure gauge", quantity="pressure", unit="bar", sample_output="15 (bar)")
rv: 4.5 (bar)
